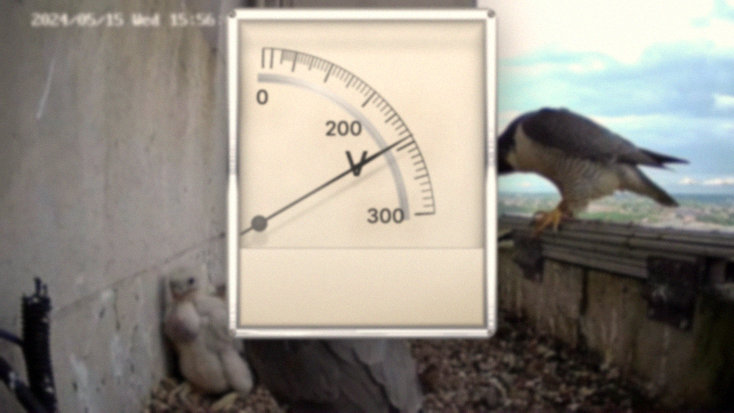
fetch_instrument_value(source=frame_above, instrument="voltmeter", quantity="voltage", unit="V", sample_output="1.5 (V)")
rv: 245 (V)
